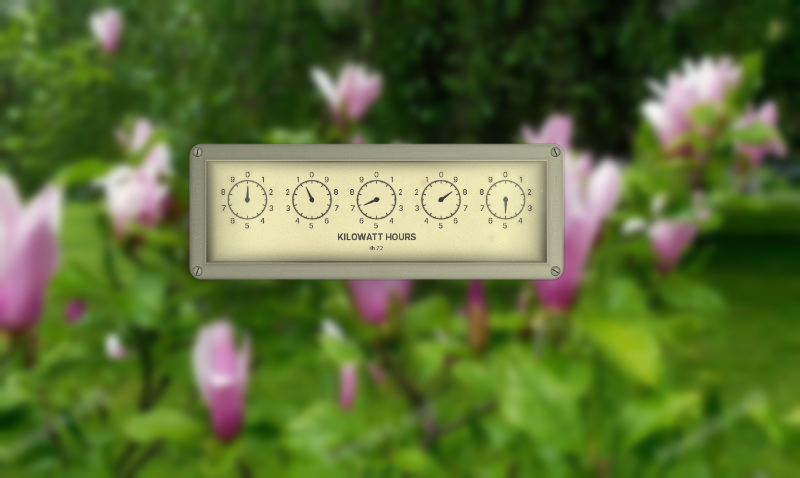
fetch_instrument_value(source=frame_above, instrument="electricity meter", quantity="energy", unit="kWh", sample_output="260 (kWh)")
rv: 685 (kWh)
